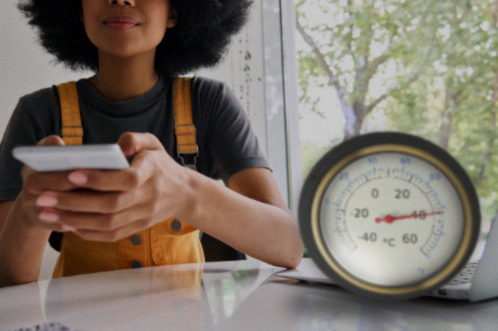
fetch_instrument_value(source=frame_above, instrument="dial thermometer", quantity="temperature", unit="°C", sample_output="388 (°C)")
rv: 40 (°C)
